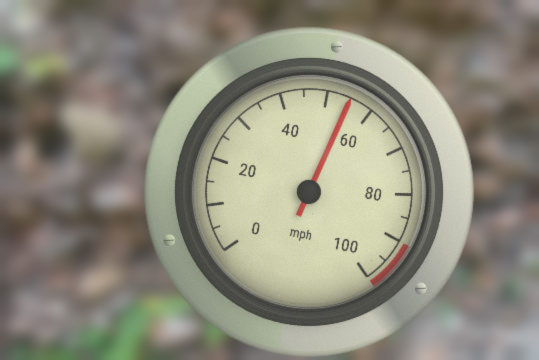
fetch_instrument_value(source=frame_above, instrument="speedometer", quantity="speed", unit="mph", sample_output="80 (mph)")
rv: 55 (mph)
